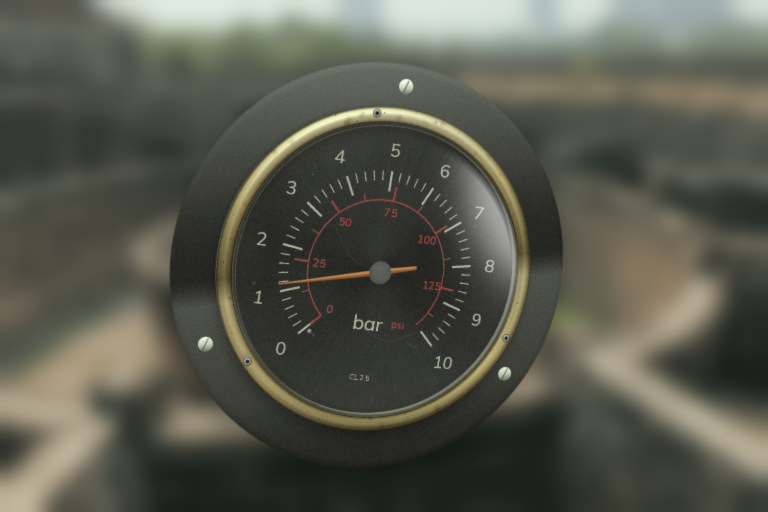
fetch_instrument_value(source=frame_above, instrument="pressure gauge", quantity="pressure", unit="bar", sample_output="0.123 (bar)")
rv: 1.2 (bar)
